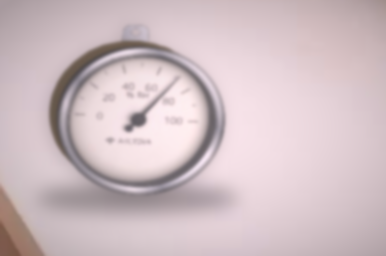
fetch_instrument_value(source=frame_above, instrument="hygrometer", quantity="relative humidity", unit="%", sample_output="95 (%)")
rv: 70 (%)
